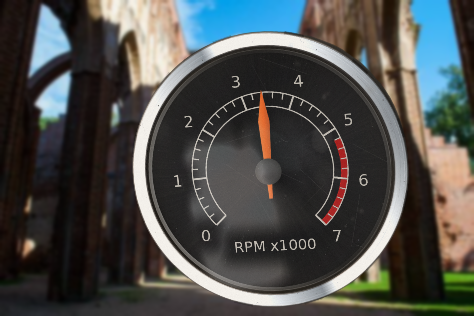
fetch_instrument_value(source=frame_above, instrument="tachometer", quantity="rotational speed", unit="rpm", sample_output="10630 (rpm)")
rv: 3400 (rpm)
